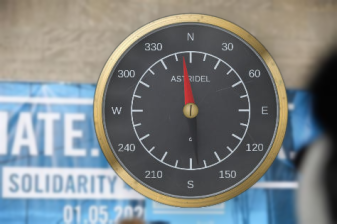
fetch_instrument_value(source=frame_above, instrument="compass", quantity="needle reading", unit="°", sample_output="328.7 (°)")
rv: 352.5 (°)
